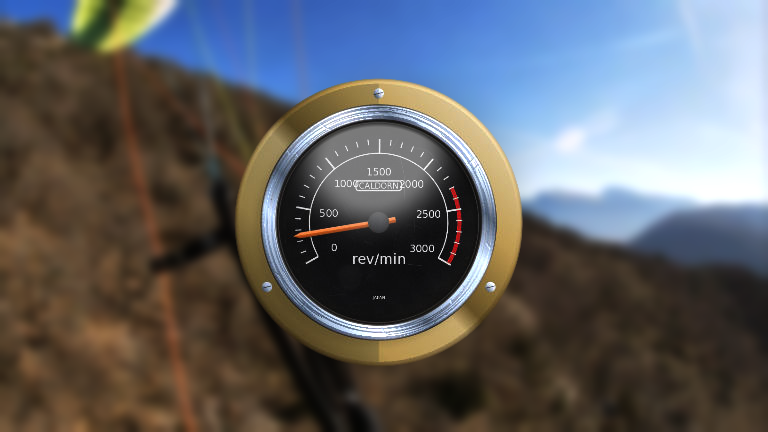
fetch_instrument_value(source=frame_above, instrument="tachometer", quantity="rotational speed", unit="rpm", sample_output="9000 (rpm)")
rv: 250 (rpm)
